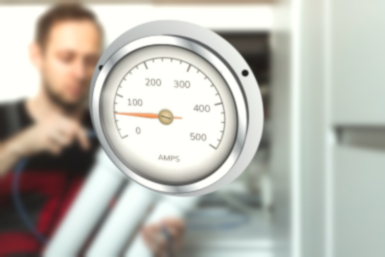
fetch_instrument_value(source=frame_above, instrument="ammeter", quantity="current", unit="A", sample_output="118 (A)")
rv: 60 (A)
